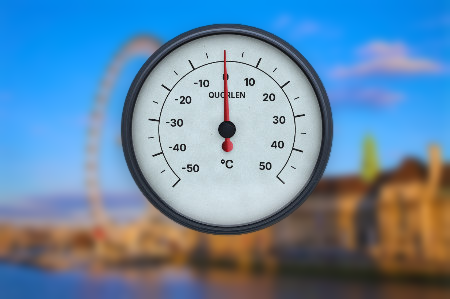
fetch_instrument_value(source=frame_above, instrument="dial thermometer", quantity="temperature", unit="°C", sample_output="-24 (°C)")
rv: 0 (°C)
